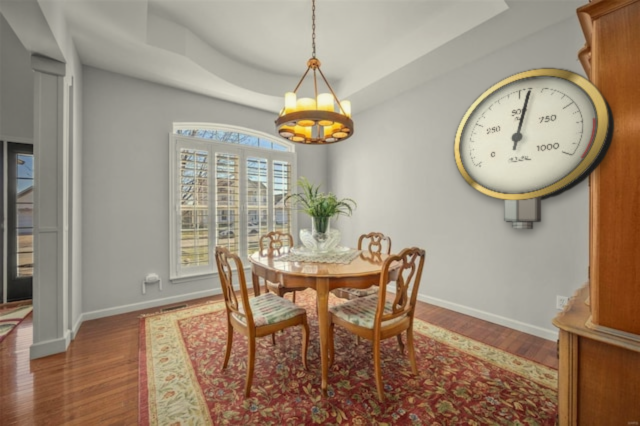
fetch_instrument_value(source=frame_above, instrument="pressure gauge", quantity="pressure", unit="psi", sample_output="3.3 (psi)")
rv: 550 (psi)
